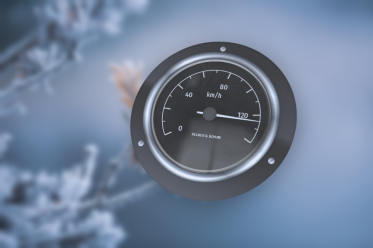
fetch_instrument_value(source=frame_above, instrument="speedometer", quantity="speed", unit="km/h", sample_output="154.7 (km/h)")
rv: 125 (km/h)
